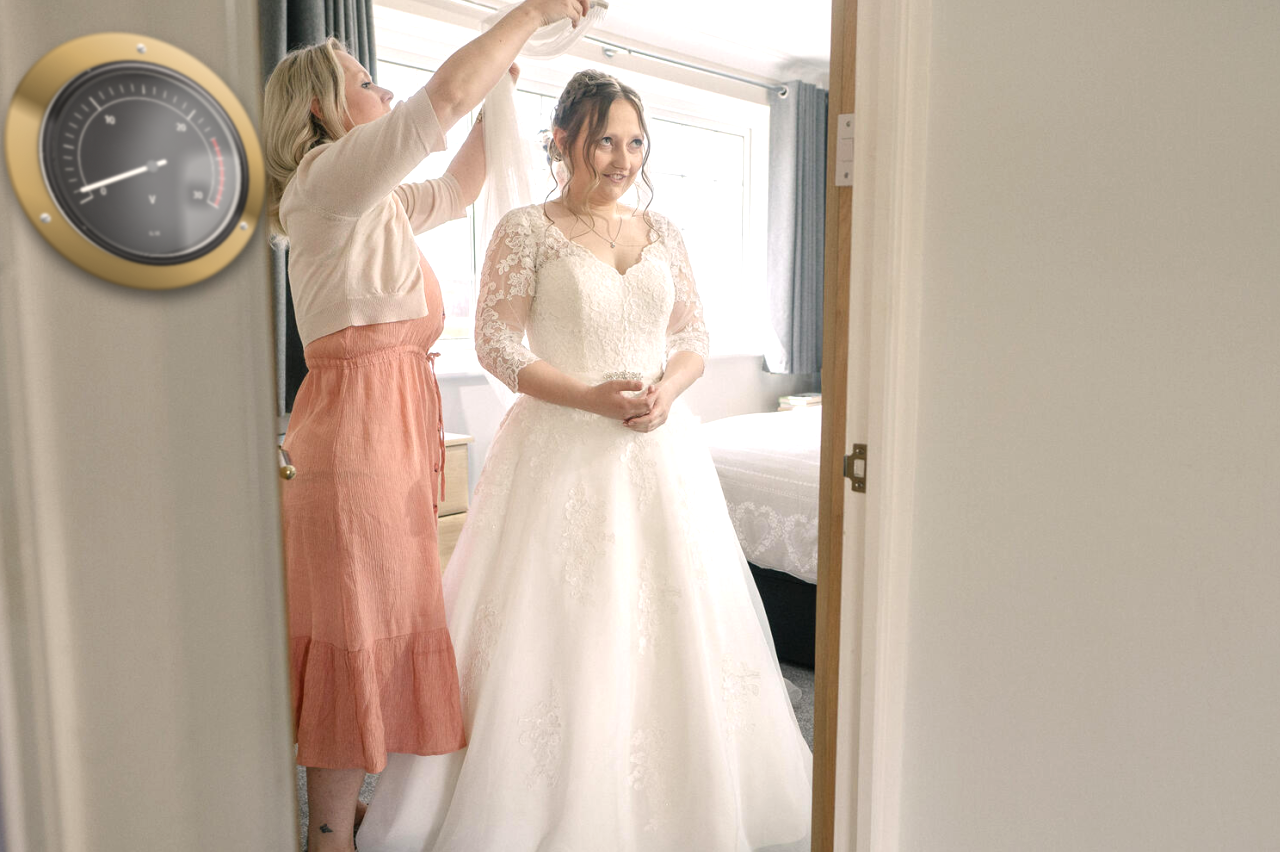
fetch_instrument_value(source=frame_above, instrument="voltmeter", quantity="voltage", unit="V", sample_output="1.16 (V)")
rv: 1 (V)
